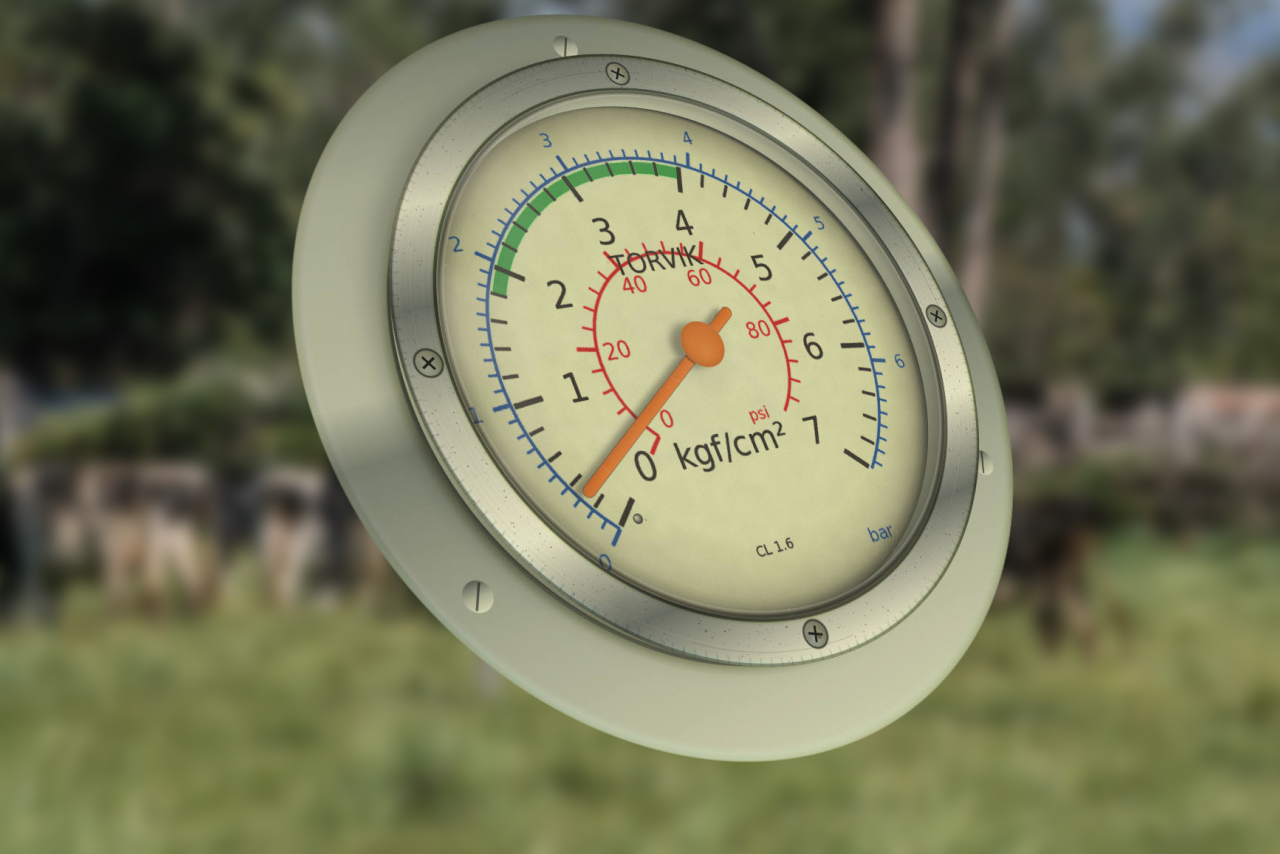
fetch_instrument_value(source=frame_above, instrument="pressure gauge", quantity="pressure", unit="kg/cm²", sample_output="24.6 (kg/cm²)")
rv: 0.3 (kg/cm²)
